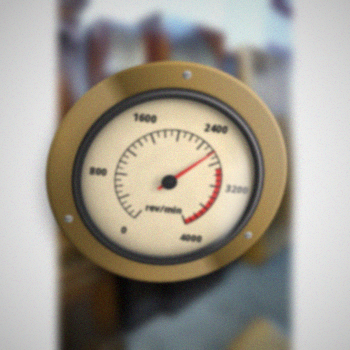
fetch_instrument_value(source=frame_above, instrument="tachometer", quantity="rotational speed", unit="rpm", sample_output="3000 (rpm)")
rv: 2600 (rpm)
